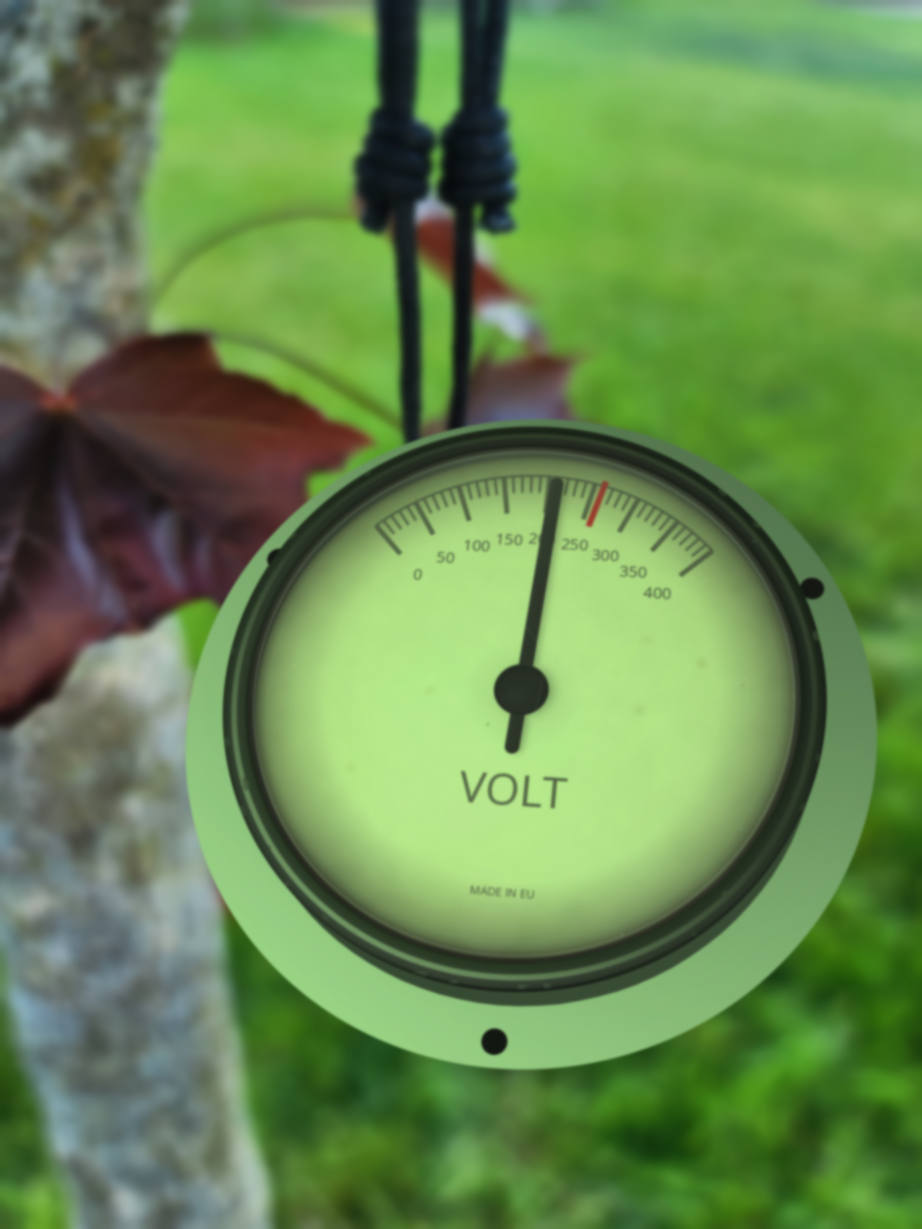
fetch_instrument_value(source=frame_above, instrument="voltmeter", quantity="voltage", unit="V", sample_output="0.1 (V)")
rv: 210 (V)
